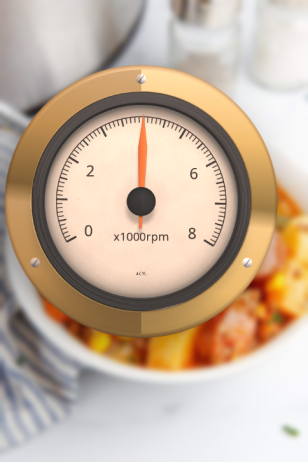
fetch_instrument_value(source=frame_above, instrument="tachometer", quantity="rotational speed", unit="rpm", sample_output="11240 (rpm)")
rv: 4000 (rpm)
